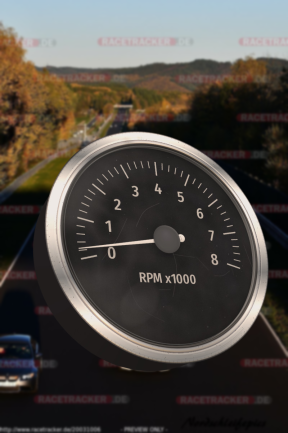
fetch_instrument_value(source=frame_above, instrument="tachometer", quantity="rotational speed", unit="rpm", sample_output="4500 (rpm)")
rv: 200 (rpm)
